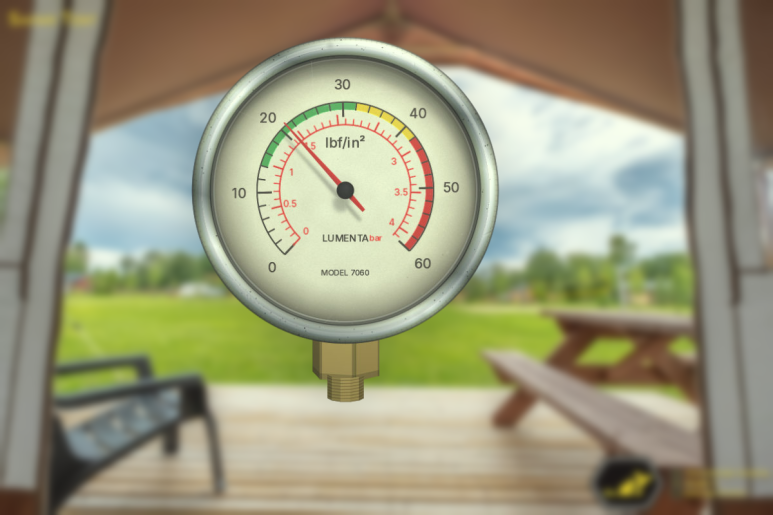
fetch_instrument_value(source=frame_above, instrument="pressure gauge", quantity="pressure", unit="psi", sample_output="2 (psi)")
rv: 21 (psi)
